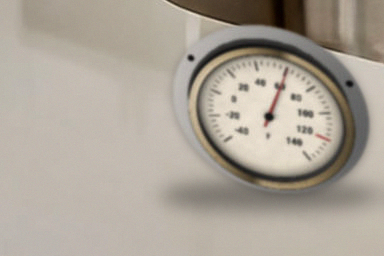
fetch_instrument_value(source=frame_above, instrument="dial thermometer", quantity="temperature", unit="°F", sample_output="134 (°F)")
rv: 60 (°F)
